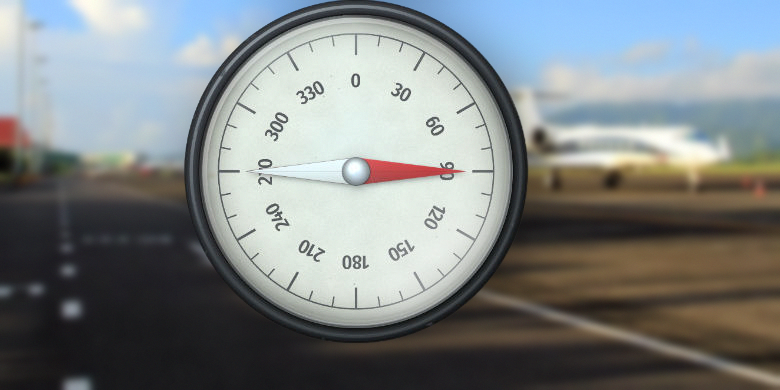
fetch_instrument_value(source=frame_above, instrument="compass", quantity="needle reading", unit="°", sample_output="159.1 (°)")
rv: 90 (°)
